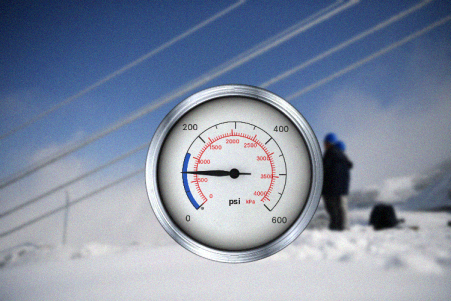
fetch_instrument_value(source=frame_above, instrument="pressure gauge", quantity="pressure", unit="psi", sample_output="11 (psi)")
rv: 100 (psi)
